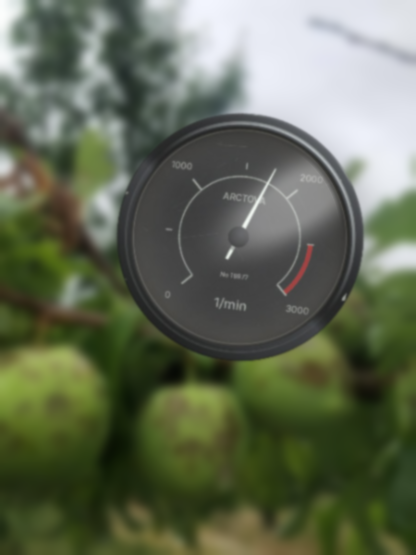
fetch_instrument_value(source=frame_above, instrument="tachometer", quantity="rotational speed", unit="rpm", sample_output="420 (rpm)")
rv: 1750 (rpm)
